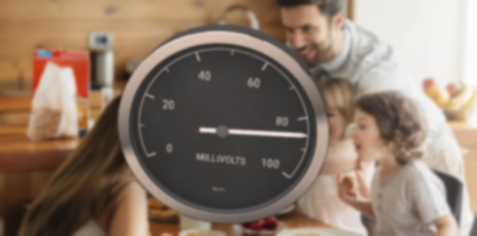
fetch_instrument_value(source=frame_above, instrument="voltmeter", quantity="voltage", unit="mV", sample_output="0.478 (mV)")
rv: 85 (mV)
